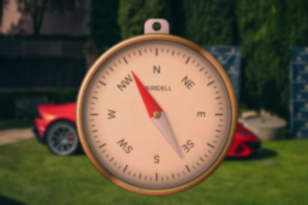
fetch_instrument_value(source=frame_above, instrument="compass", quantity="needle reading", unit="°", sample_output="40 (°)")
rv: 330 (°)
